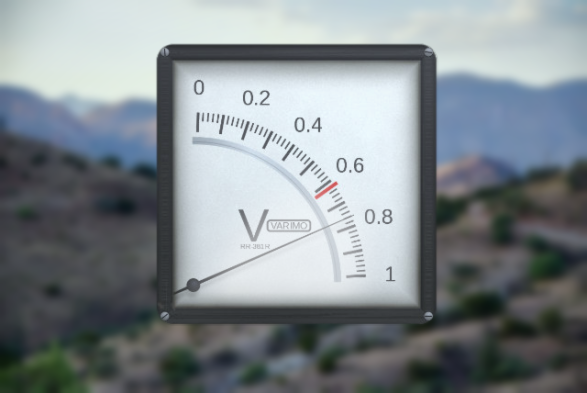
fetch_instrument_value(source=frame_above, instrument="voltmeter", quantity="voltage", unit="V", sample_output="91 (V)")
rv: 0.76 (V)
